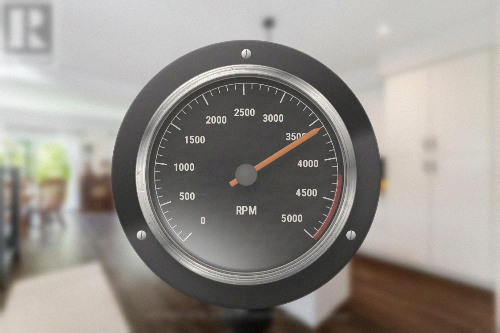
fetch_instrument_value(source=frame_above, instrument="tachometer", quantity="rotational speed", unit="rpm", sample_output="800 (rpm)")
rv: 3600 (rpm)
